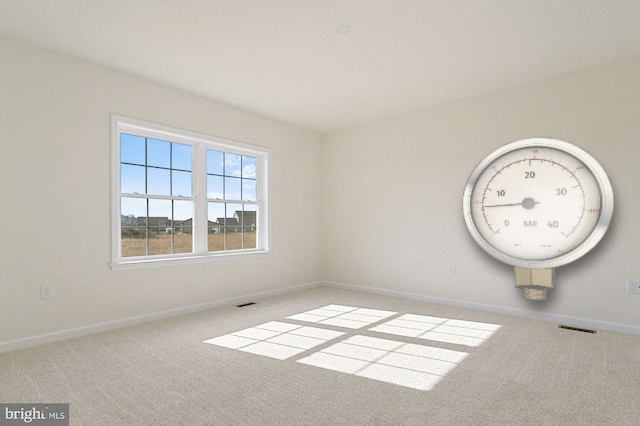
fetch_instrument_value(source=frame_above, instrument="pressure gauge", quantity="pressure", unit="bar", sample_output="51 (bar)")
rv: 6 (bar)
